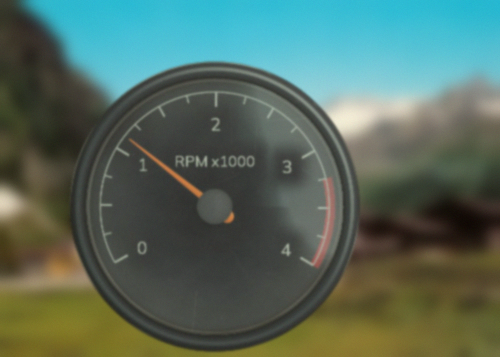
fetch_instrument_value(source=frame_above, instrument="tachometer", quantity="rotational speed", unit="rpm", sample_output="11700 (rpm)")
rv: 1125 (rpm)
